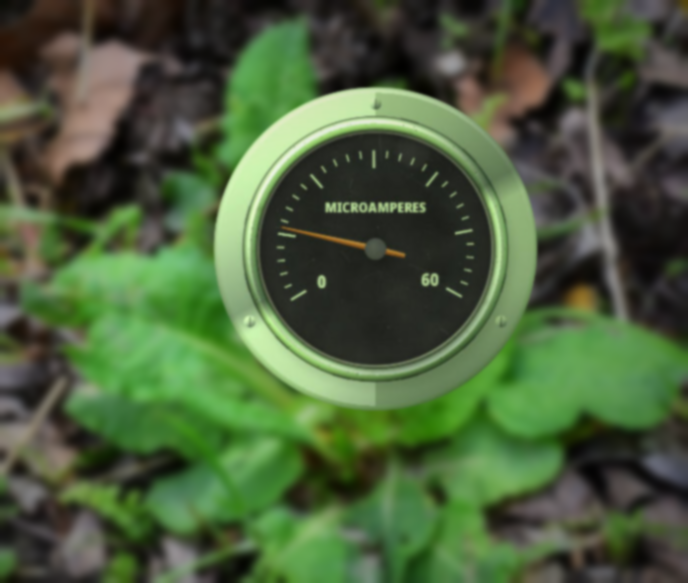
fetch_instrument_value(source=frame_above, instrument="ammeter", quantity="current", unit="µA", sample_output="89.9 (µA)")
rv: 11 (µA)
